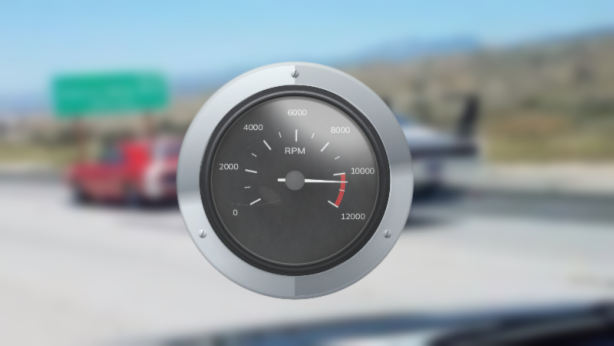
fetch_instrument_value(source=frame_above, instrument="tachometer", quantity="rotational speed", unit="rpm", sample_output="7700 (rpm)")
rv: 10500 (rpm)
